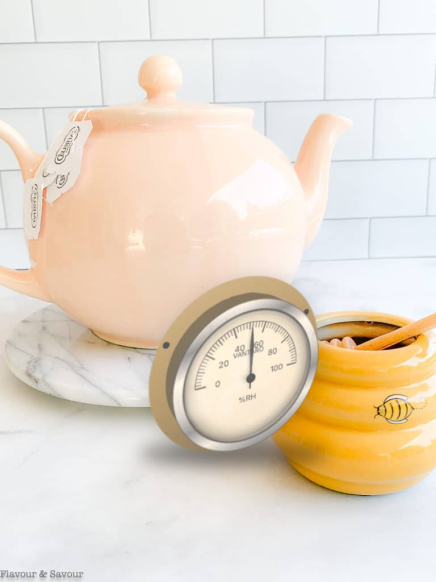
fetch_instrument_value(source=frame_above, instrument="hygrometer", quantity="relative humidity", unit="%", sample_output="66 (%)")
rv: 50 (%)
